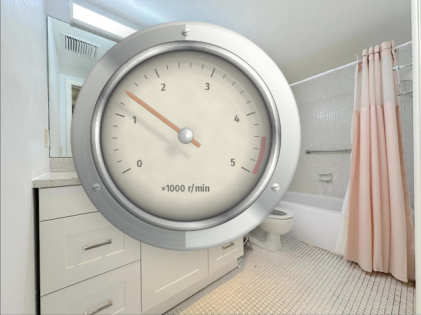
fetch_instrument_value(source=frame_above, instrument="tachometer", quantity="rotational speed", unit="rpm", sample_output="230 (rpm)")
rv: 1400 (rpm)
